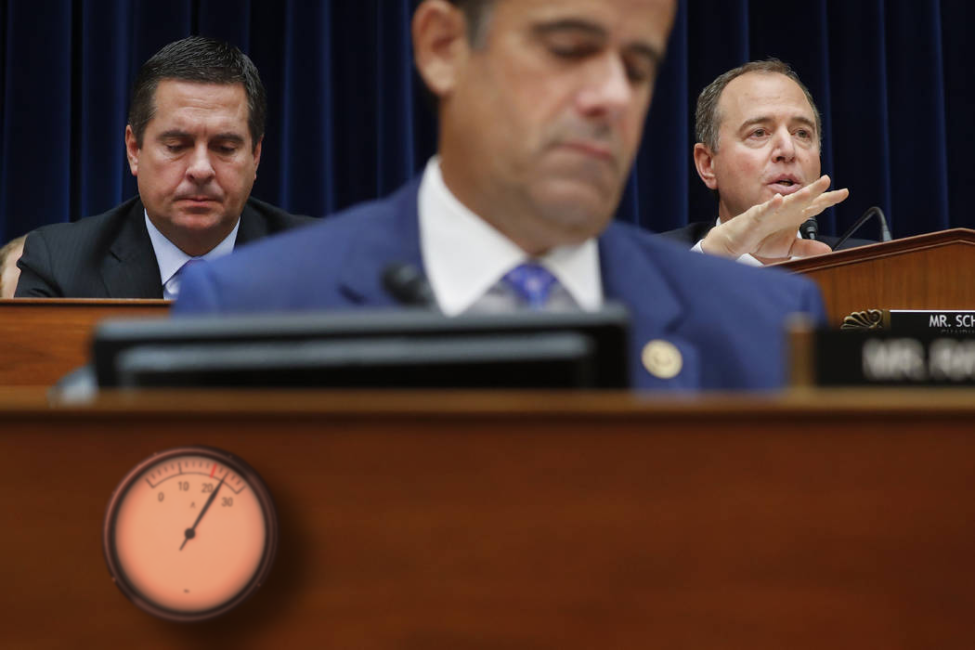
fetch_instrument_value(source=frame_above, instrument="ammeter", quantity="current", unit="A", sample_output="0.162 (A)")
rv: 24 (A)
